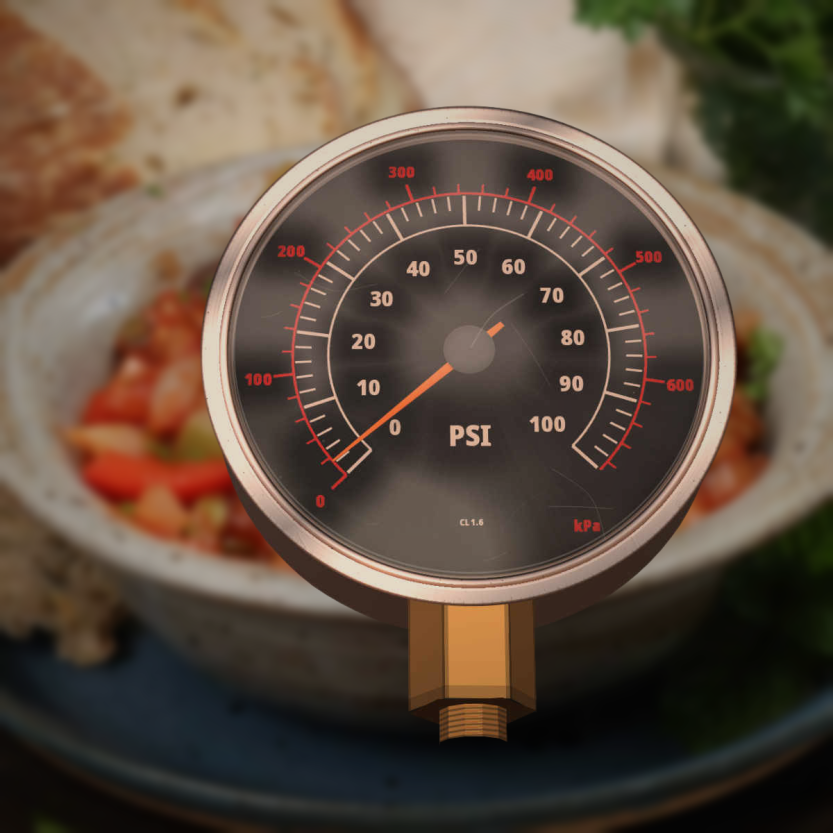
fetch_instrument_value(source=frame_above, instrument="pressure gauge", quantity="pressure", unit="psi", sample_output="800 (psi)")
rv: 2 (psi)
